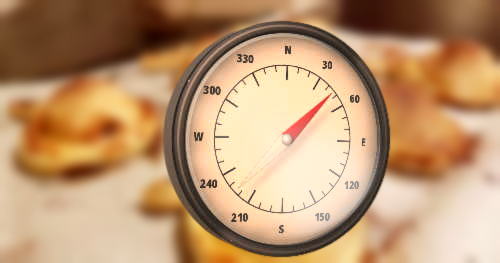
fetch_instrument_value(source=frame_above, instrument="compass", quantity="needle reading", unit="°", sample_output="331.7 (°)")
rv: 45 (°)
